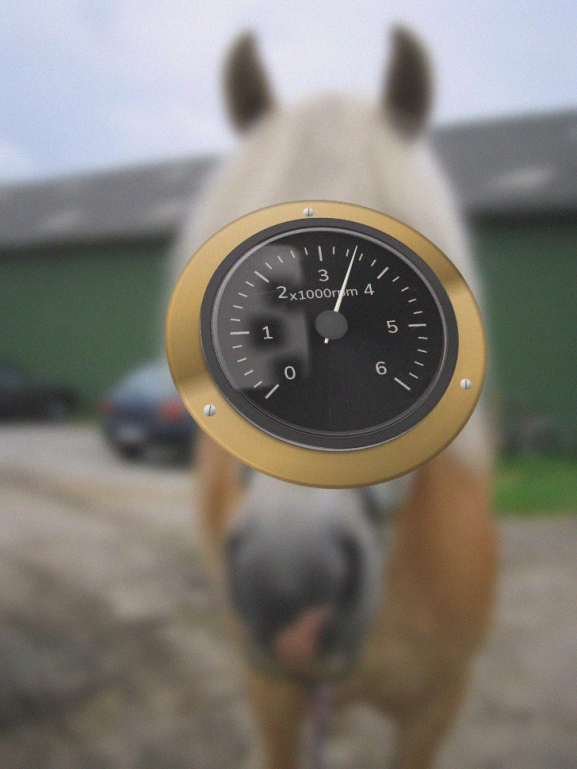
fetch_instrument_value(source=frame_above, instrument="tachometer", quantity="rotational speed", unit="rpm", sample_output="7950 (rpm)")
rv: 3500 (rpm)
